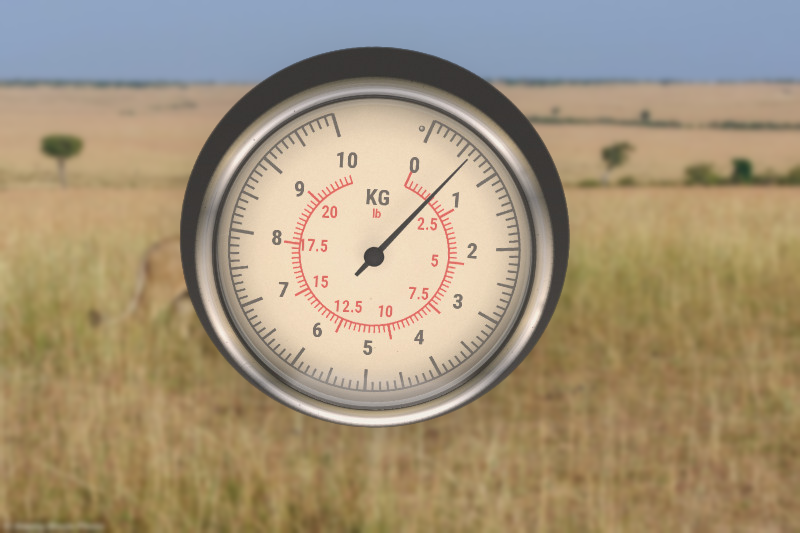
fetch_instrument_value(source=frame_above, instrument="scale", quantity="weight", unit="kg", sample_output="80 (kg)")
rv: 0.6 (kg)
